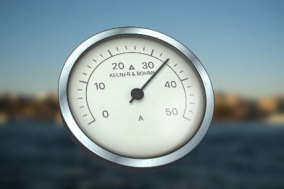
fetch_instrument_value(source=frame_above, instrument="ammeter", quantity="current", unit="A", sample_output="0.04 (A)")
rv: 34 (A)
